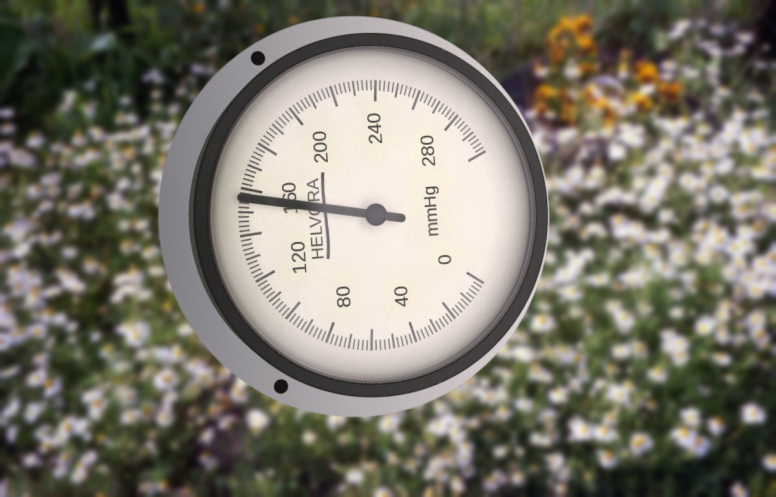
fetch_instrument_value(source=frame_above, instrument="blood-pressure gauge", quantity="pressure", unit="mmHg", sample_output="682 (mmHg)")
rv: 156 (mmHg)
